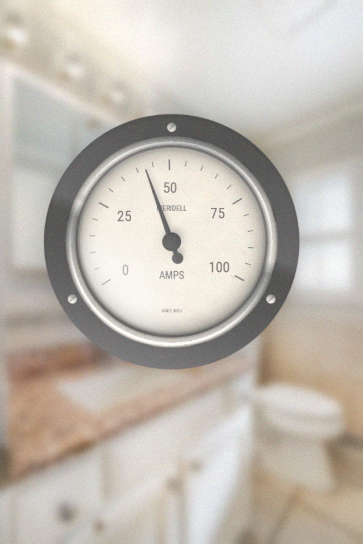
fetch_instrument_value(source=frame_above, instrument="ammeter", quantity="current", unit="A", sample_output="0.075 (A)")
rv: 42.5 (A)
